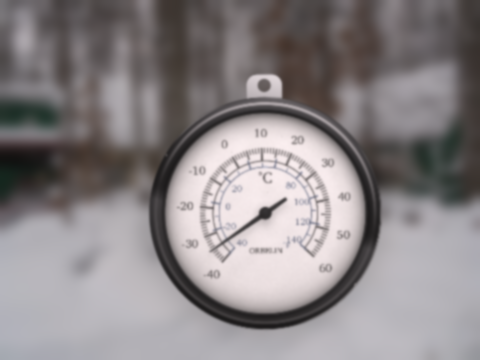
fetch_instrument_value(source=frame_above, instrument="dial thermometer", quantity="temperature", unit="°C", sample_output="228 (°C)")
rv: -35 (°C)
